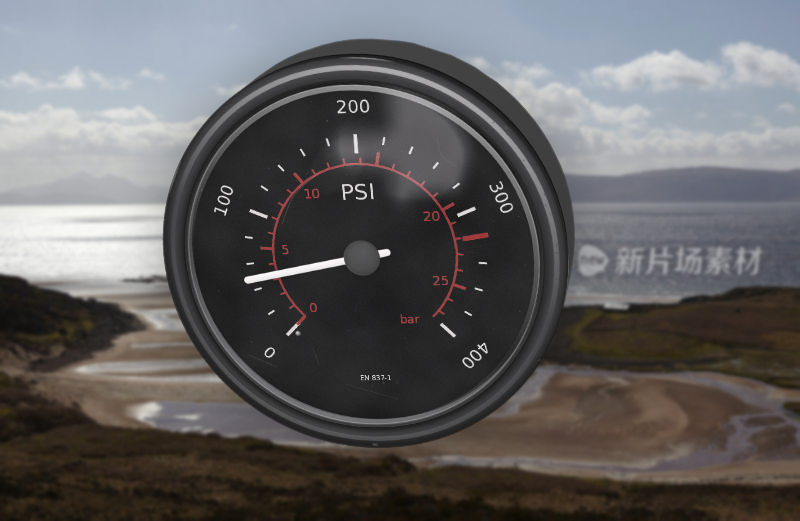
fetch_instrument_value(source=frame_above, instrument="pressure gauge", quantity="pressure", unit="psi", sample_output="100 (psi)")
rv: 50 (psi)
